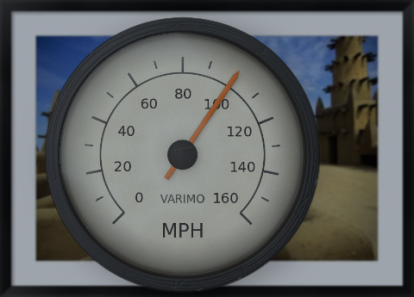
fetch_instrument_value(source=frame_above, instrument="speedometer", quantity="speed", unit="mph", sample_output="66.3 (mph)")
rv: 100 (mph)
